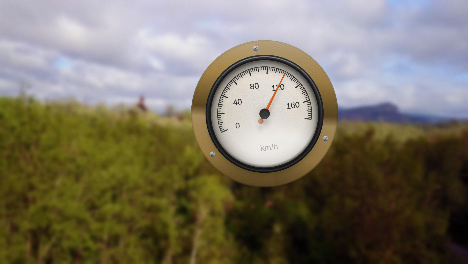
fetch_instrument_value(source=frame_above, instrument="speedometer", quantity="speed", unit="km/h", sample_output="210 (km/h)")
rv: 120 (km/h)
